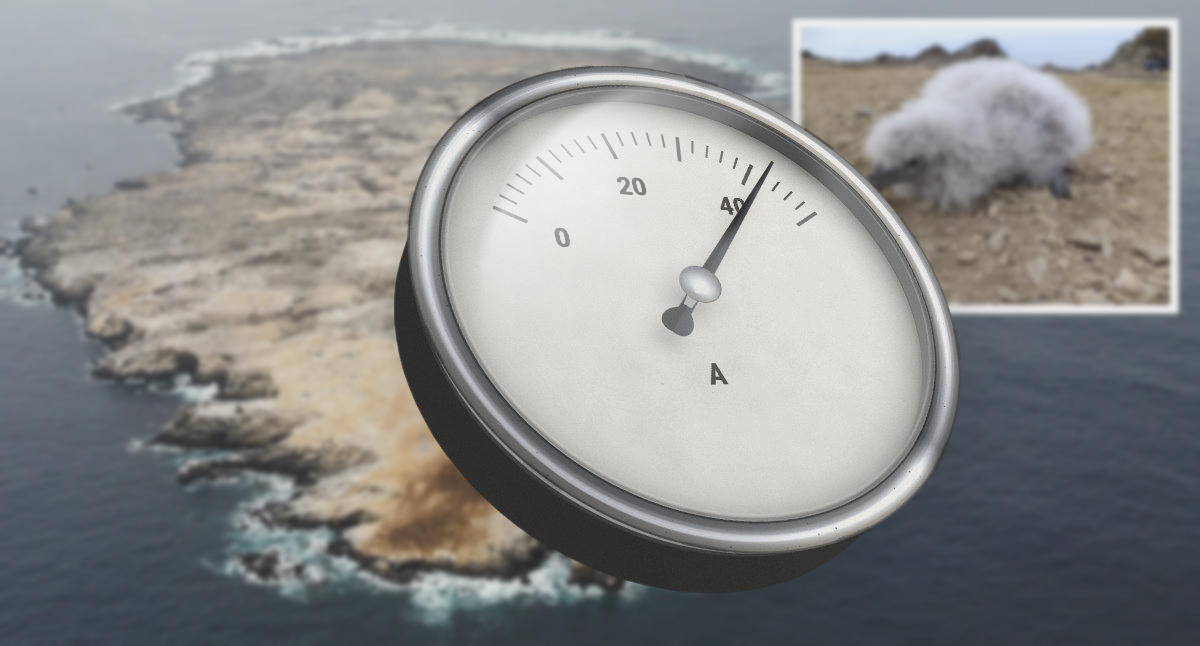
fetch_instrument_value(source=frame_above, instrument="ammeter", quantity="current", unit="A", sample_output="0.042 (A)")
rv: 42 (A)
